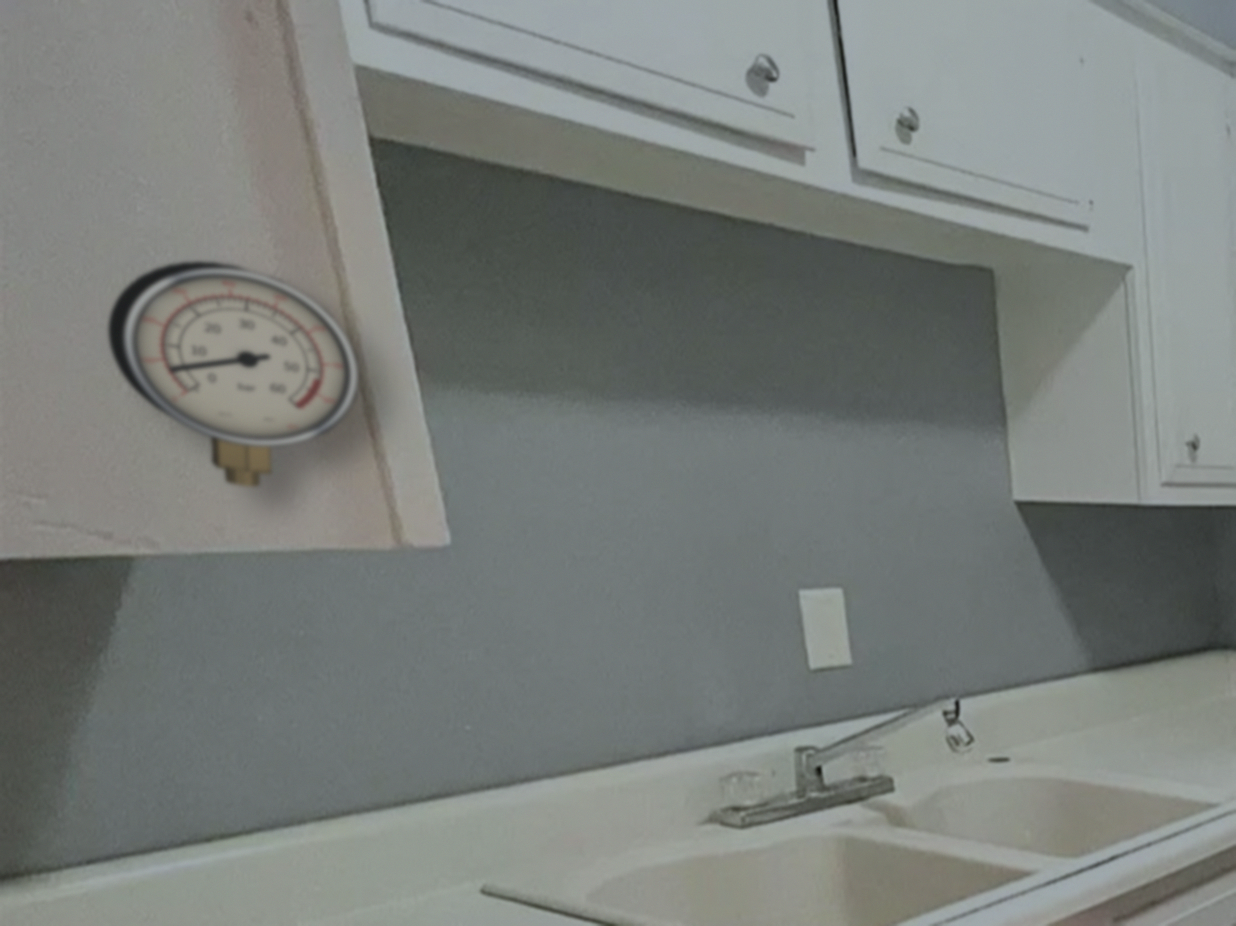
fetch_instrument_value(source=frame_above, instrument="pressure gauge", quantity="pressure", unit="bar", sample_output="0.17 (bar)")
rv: 5 (bar)
